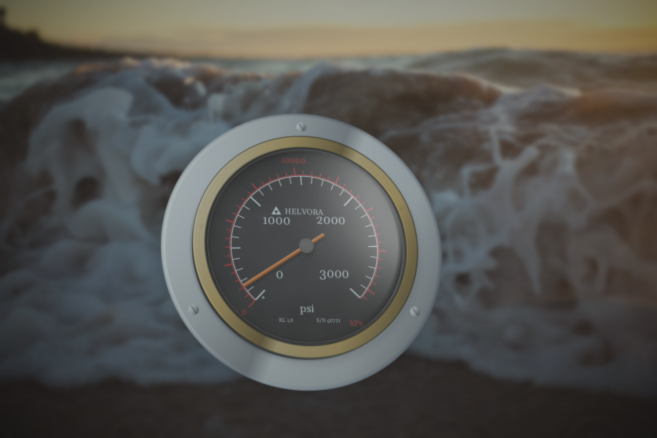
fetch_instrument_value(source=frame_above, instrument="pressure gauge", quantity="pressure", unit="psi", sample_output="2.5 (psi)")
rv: 150 (psi)
